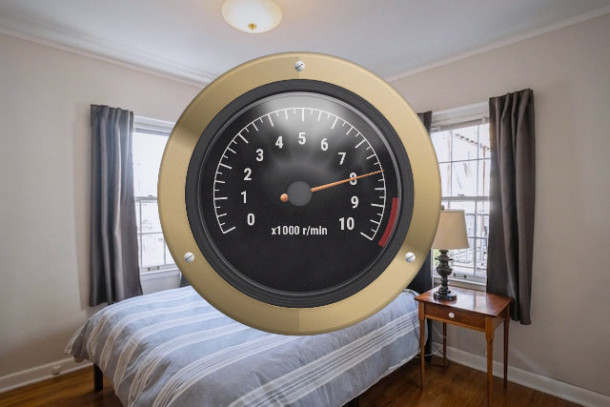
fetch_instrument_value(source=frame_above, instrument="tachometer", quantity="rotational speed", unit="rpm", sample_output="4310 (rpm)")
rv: 8000 (rpm)
